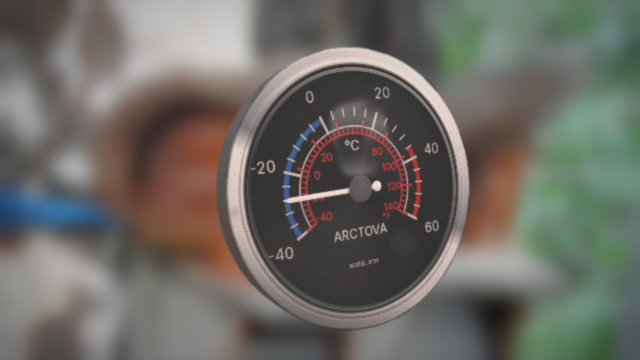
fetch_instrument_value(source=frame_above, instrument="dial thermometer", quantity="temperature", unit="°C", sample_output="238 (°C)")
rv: -28 (°C)
